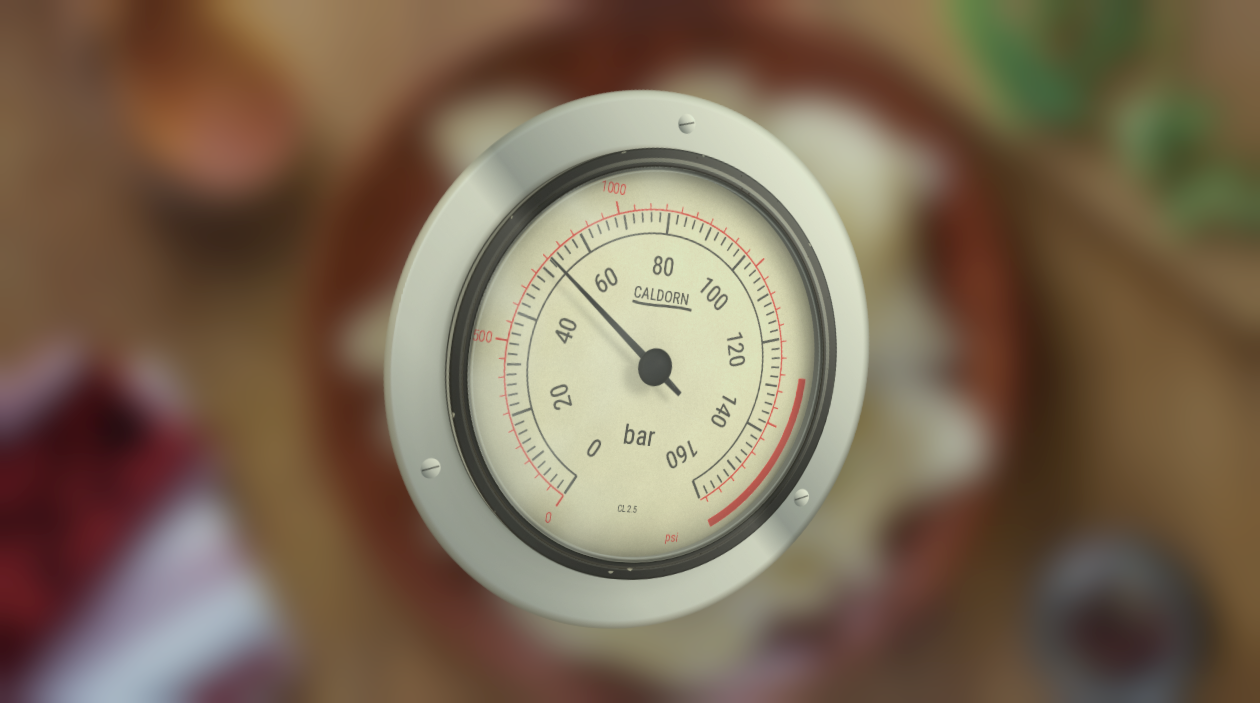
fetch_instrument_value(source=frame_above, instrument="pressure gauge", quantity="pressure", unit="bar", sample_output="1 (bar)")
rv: 52 (bar)
